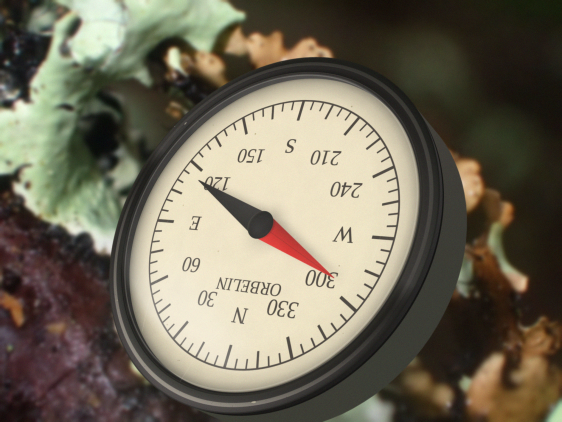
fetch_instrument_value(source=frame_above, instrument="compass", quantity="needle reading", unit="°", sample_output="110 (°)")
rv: 295 (°)
